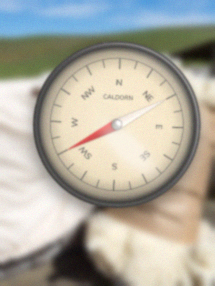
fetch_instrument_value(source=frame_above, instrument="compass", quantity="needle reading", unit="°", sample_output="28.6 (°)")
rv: 240 (°)
